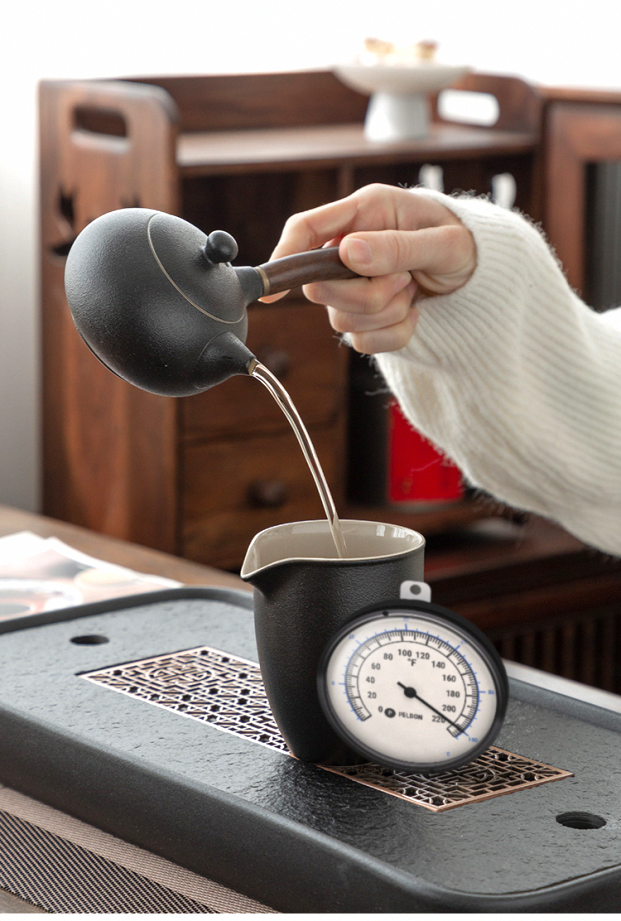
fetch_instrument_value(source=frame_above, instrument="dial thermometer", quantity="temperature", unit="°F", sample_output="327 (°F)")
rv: 210 (°F)
